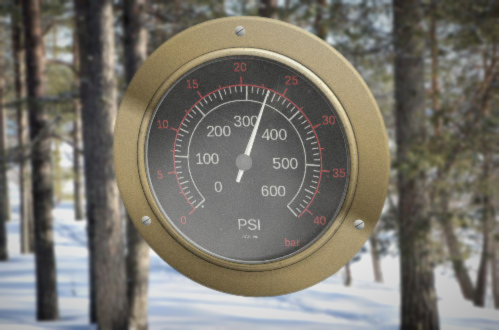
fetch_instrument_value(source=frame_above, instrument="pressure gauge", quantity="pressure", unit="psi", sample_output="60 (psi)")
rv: 340 (psi)
